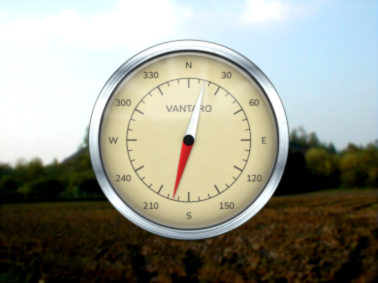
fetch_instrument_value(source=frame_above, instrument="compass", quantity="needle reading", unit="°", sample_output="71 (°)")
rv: 195 (°)
